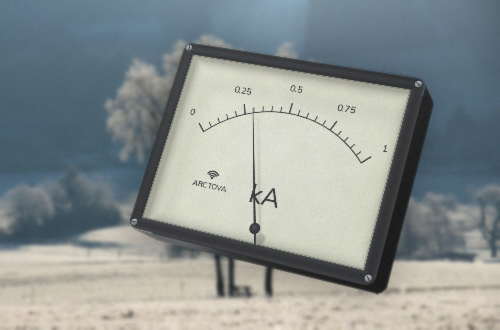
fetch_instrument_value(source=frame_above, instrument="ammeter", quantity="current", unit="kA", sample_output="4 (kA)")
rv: 0.3 (kA)
